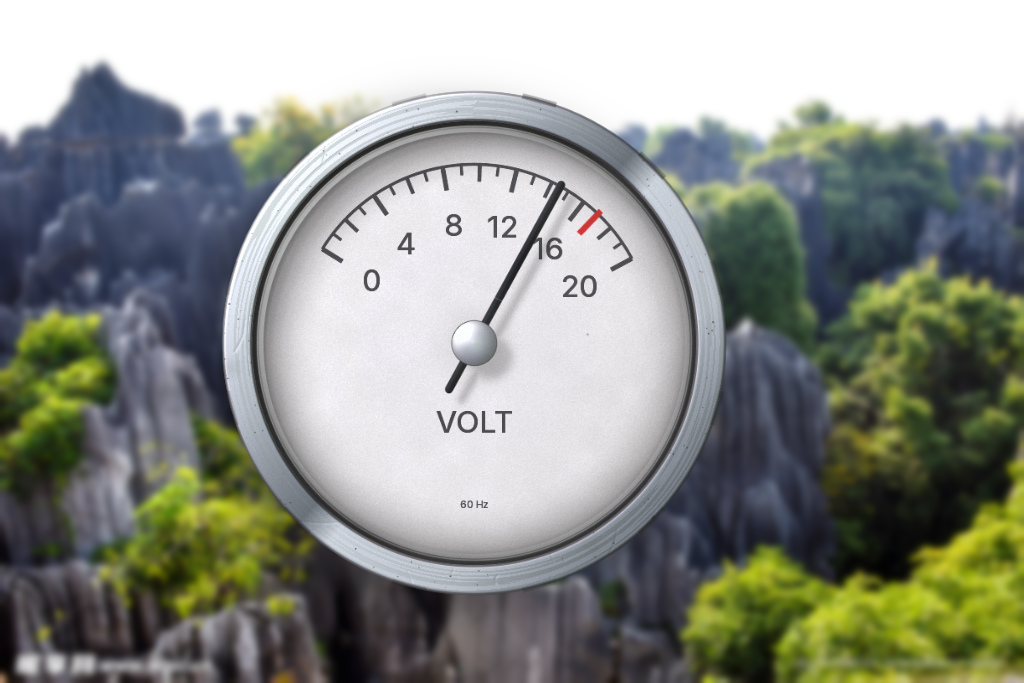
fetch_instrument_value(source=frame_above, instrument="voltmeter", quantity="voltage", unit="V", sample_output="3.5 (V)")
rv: 14.5 (V)
